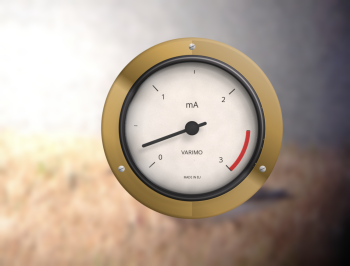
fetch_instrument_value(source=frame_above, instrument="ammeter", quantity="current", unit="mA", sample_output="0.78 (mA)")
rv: 0.25 (mA)
